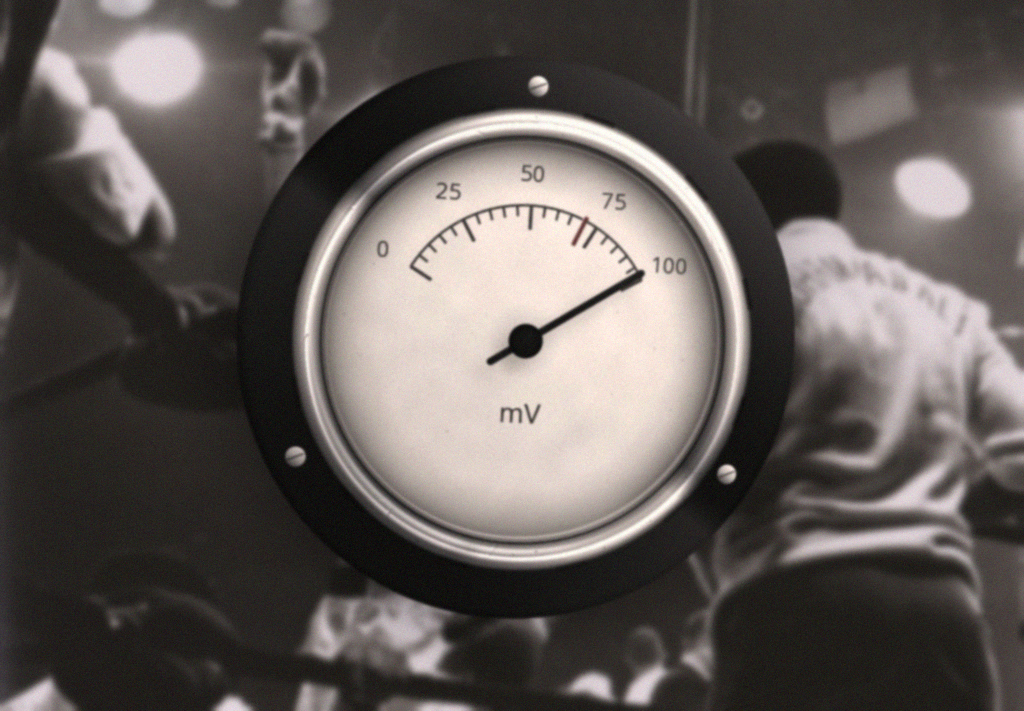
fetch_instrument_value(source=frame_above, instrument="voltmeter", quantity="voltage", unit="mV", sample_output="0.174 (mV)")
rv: 97.5 (mV)
